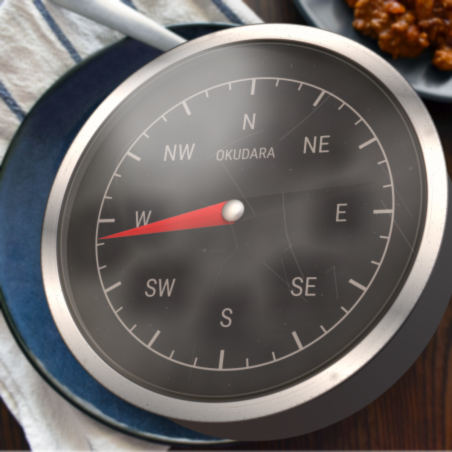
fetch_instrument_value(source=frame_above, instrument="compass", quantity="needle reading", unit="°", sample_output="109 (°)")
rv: 260 (°)
